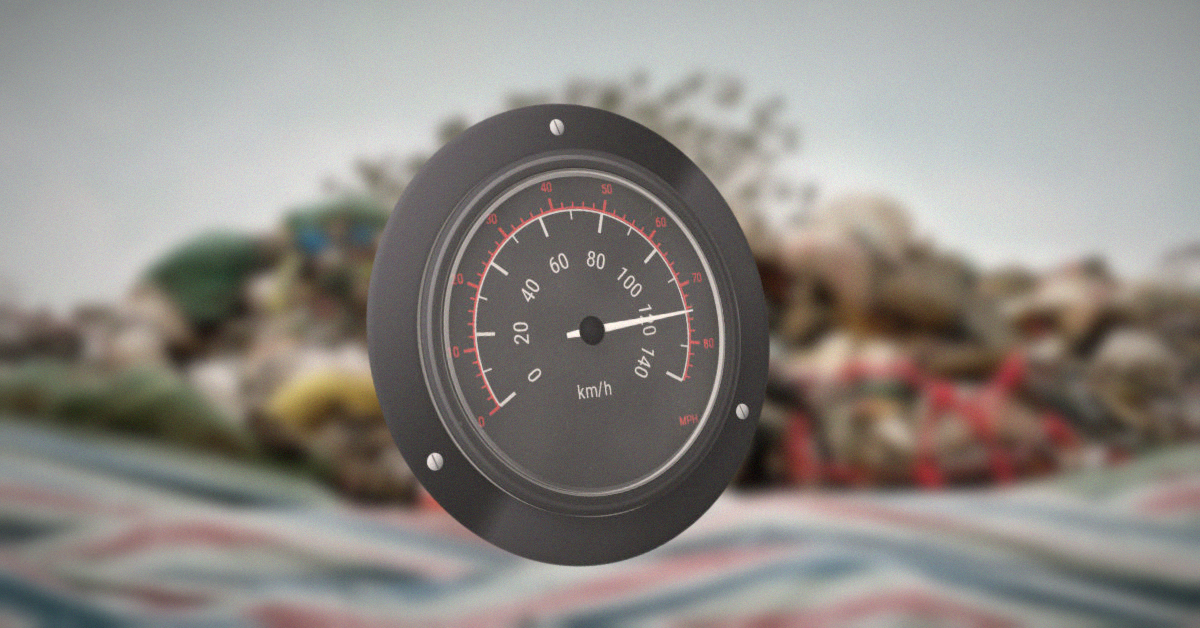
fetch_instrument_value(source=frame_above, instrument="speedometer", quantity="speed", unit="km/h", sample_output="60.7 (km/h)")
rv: 120 (km/h)
